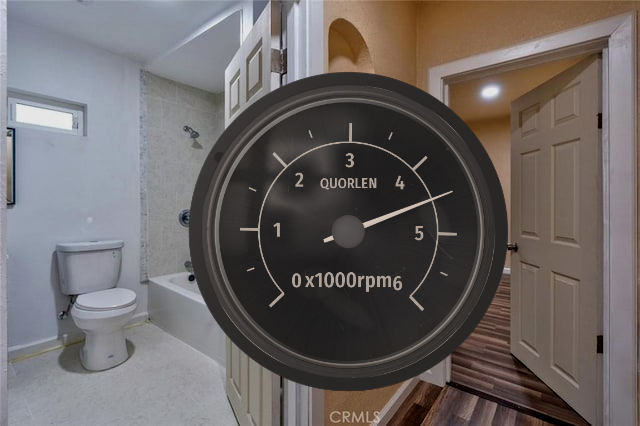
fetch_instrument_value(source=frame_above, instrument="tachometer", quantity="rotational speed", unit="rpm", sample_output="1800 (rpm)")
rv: 4500 (rpm)
